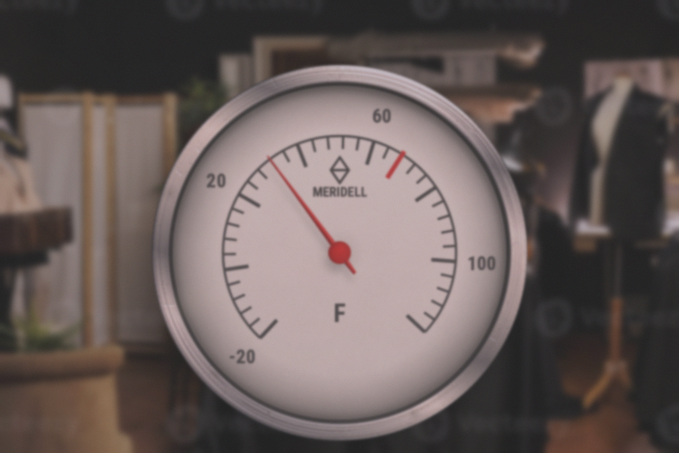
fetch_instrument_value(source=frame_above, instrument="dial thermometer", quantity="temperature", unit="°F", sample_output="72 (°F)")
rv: 32 (°F)
